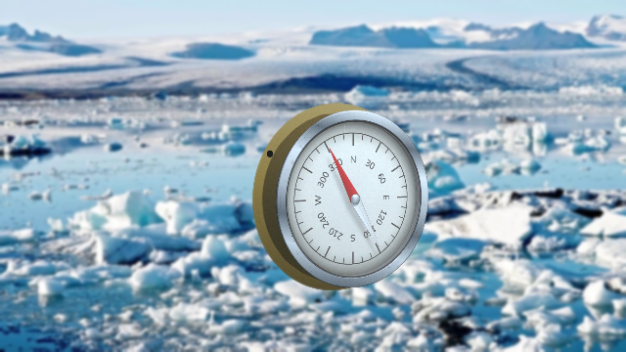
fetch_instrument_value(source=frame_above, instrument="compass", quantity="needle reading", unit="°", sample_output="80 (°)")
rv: 330 (°)
